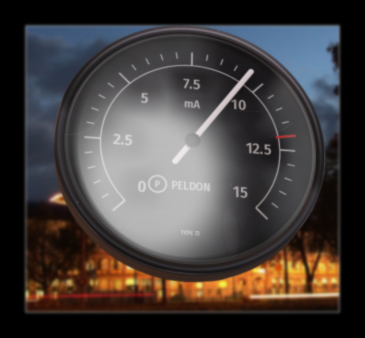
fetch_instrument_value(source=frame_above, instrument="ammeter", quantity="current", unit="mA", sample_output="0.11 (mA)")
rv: 9.5 (mA)
